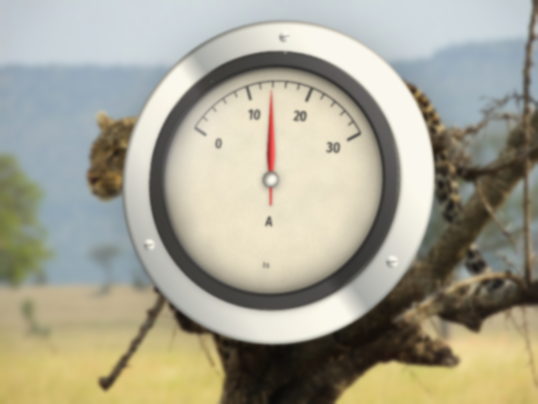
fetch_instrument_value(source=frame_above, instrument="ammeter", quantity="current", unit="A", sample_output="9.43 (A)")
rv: 14 (A)
